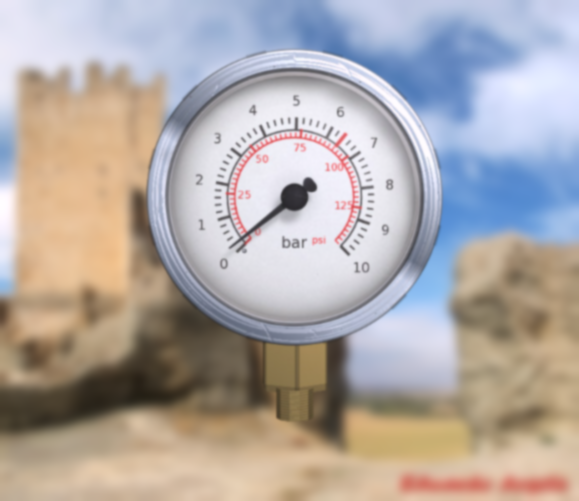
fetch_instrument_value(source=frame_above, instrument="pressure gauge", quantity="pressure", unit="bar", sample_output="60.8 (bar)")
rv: 0.2 (bar)
